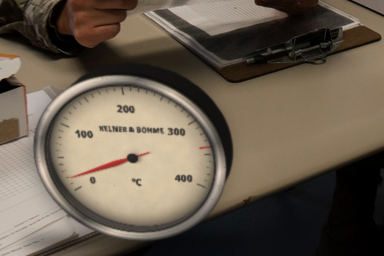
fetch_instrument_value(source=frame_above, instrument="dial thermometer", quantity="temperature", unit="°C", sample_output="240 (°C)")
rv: 20 (°C)
